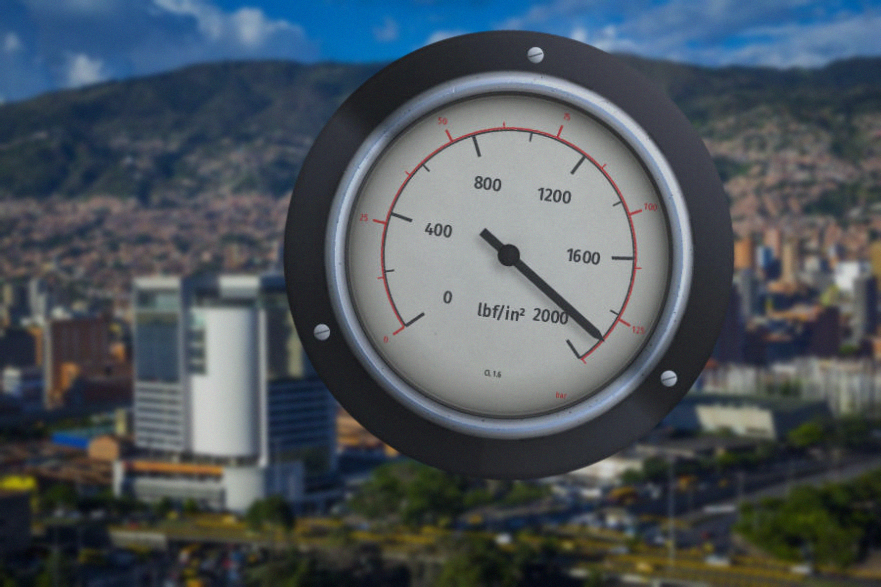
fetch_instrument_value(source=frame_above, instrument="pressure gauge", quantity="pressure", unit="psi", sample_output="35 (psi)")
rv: 1900 (psi)
